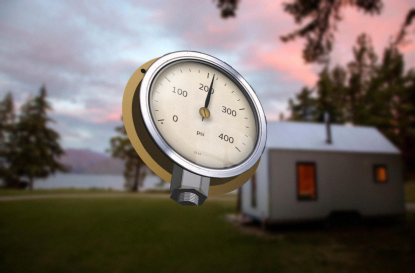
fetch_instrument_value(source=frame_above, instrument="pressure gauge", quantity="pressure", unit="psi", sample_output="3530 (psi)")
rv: 210 (psi)
